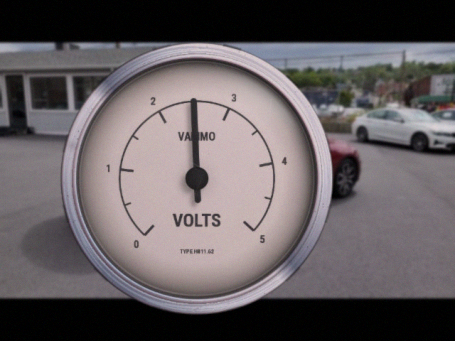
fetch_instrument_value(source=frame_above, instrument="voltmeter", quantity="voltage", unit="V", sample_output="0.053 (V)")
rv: 2.5 (V)
